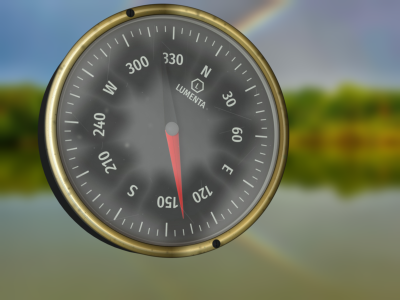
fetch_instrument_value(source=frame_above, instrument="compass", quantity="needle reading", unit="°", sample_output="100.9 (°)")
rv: 140 (°)
